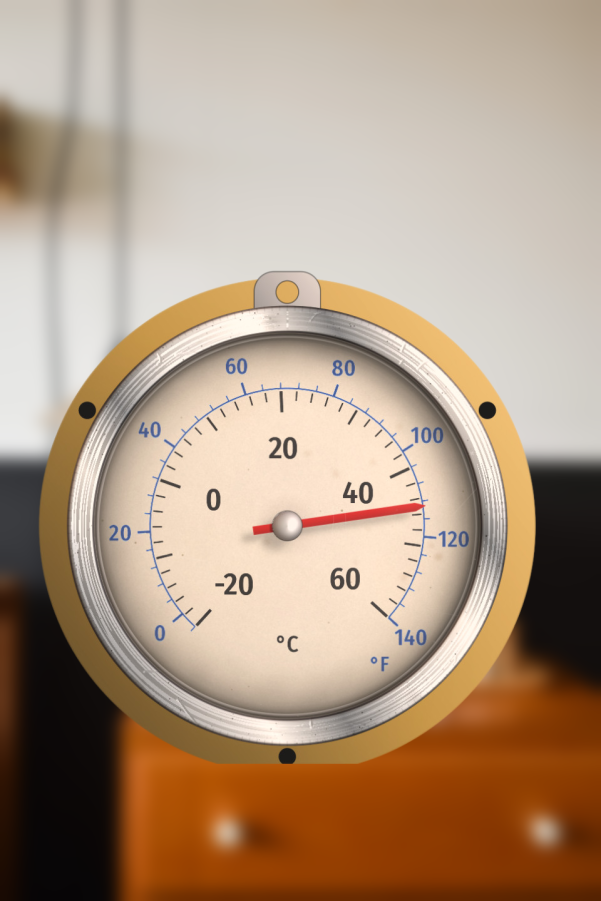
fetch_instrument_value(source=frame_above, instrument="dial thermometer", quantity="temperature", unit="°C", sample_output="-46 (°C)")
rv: 45 (°C)
